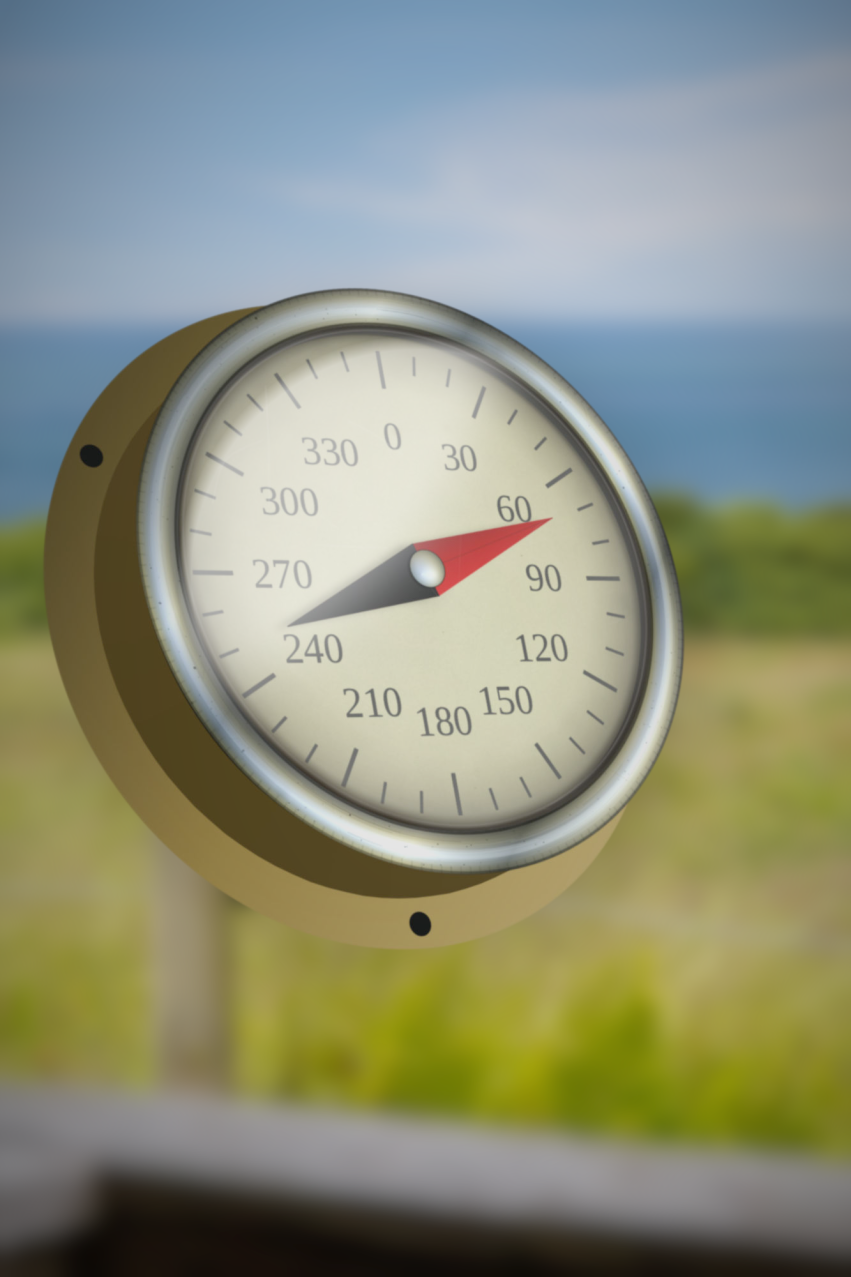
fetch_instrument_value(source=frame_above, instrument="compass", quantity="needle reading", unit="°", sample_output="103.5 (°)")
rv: 70 (°)
